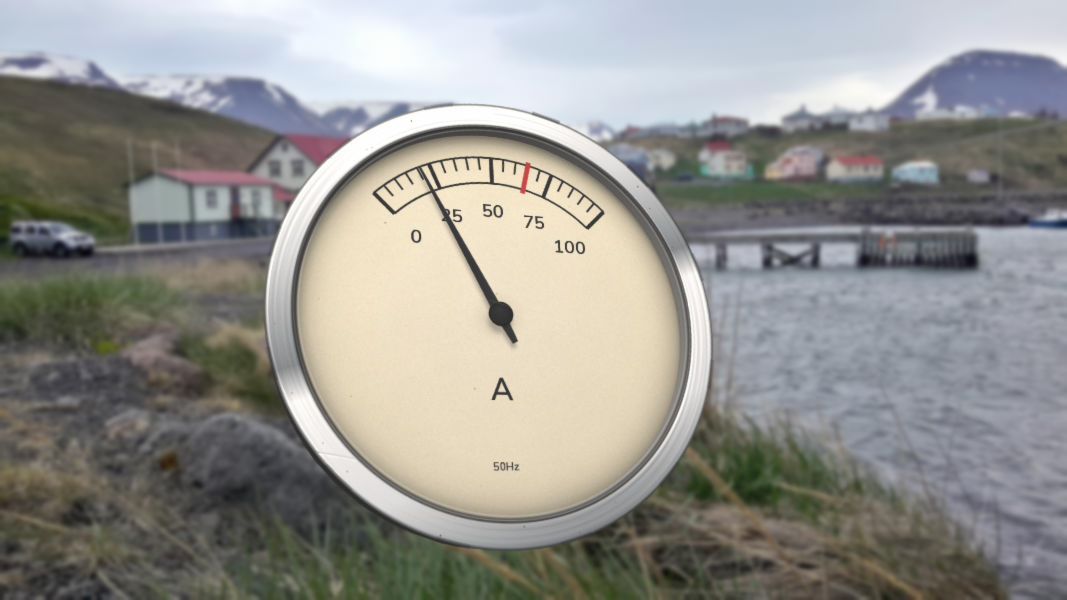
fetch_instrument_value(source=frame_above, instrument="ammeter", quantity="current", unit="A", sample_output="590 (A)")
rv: 20 (A)
